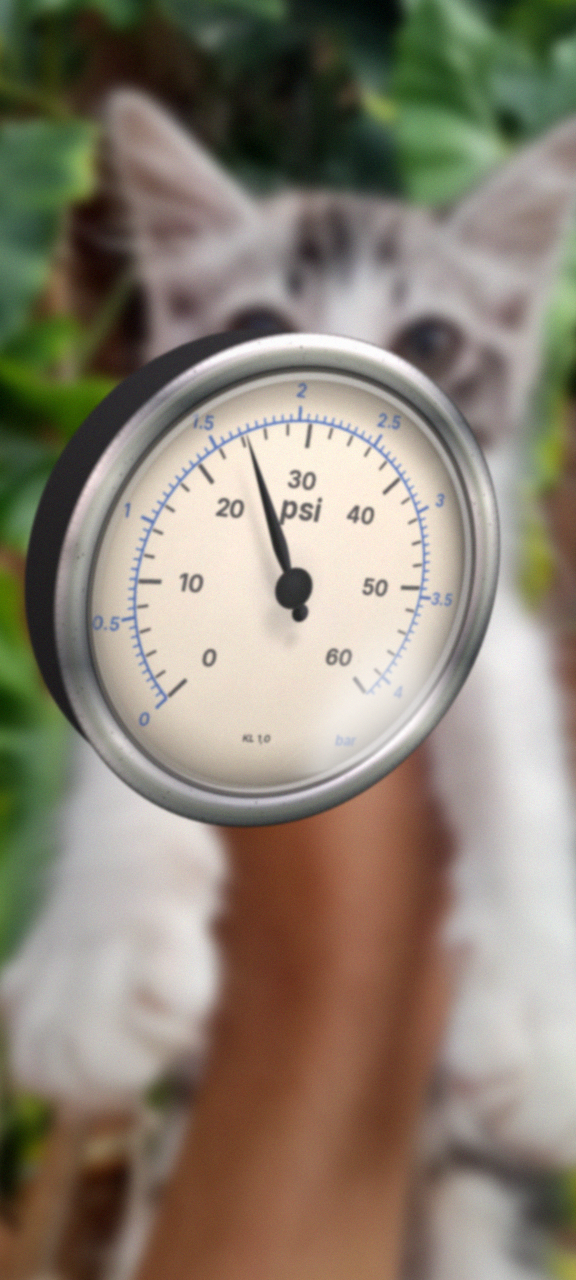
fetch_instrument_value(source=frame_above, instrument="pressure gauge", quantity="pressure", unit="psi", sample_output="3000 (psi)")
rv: 24 (psi)
